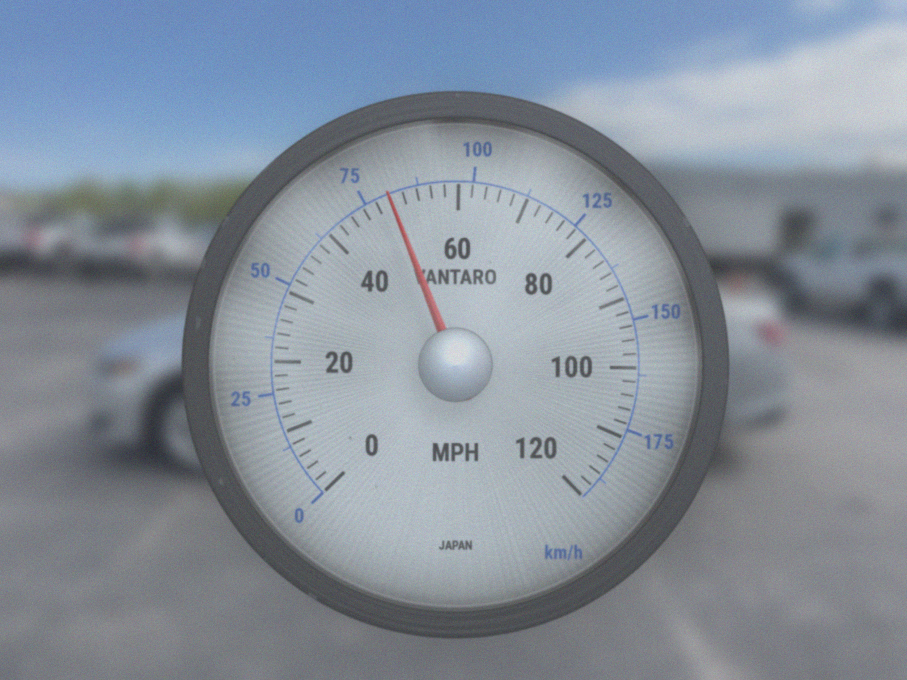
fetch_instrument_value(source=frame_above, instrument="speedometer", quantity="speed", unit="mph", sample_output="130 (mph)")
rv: 50 (mph)
